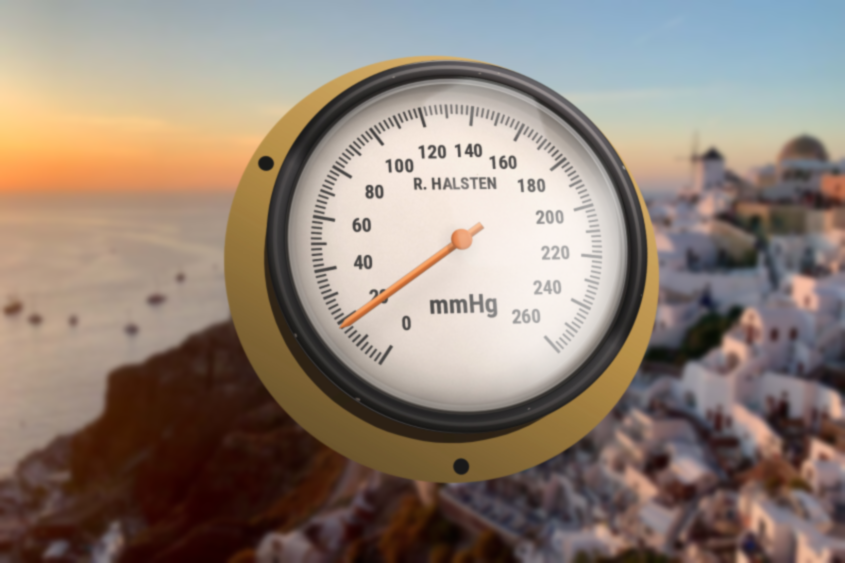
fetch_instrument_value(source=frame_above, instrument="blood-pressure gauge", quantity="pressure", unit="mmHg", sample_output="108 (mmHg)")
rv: 18 (mmHg)
